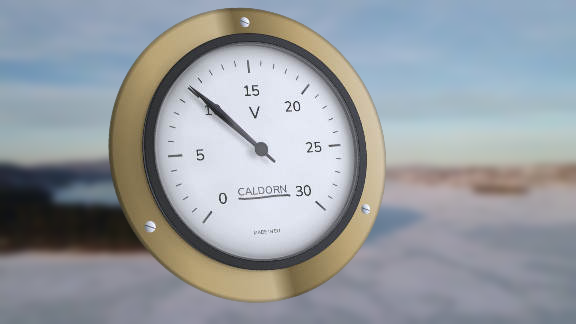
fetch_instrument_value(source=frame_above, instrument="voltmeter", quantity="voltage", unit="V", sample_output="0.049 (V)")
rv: 10 (V)
